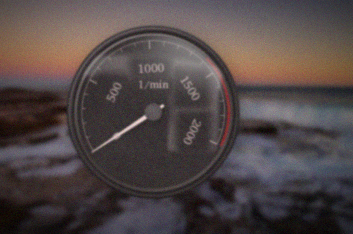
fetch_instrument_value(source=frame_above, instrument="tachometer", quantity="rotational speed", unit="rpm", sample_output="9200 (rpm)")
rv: 0 (rpm)
